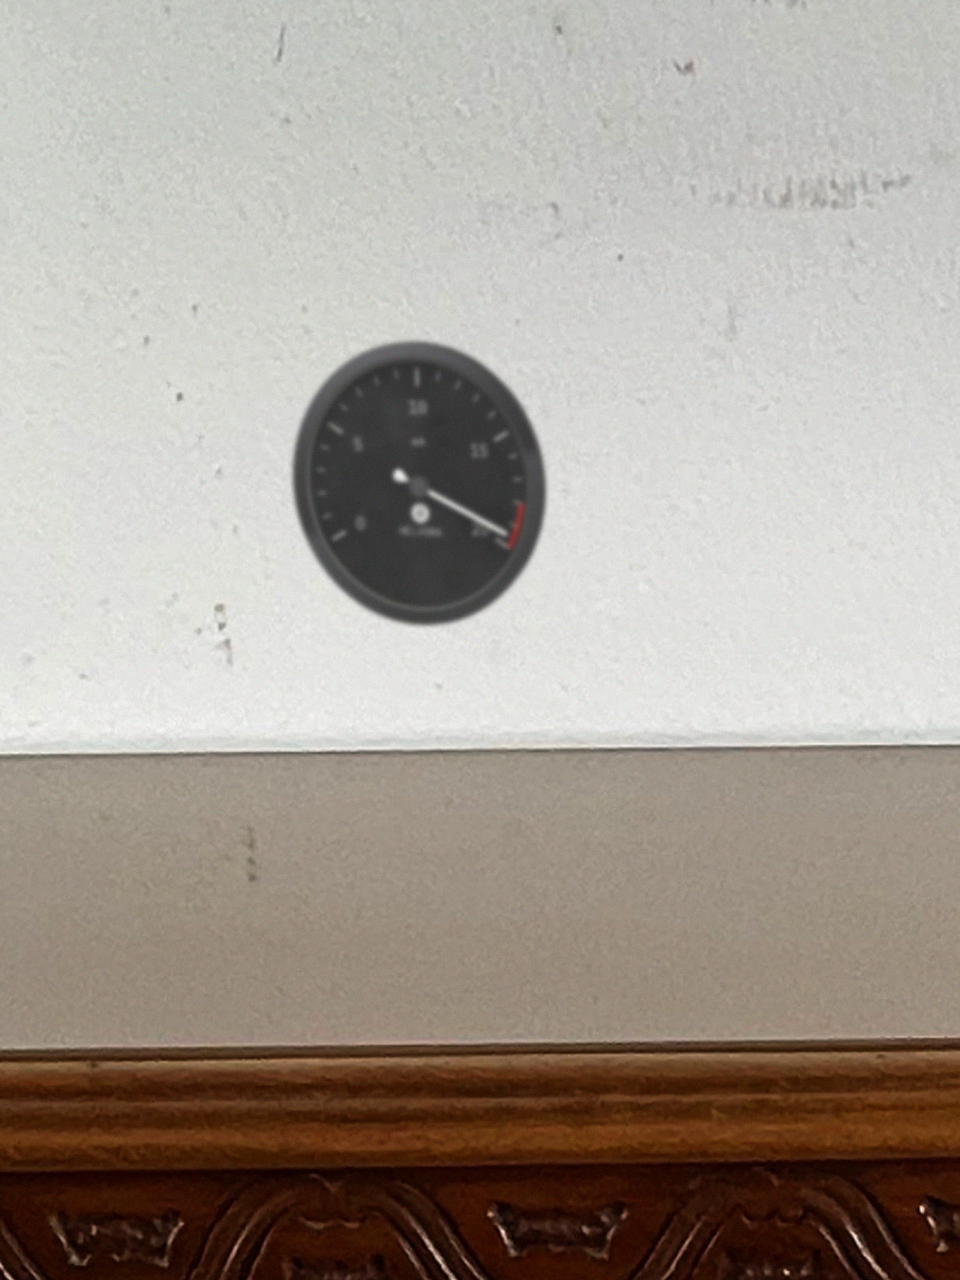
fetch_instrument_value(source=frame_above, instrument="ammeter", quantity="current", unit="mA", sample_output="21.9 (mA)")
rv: 19.5 (mA)
